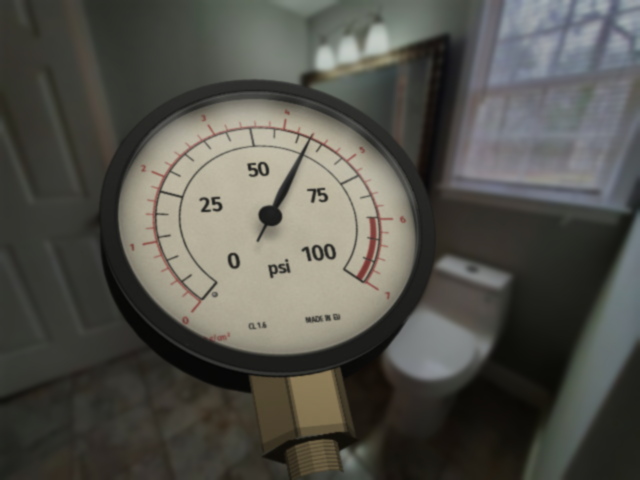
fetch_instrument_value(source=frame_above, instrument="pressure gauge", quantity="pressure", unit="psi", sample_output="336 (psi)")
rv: 62.5 (psi)
